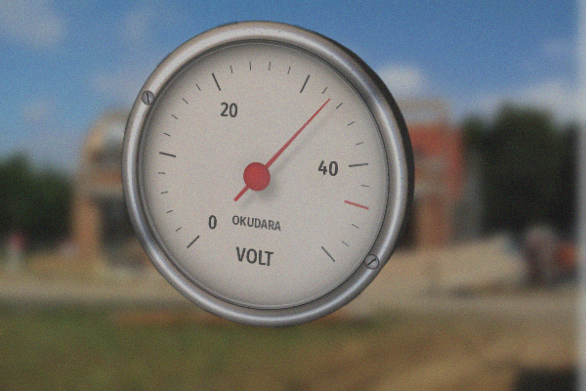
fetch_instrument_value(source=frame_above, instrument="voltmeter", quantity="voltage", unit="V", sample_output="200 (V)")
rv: 33 (V)
